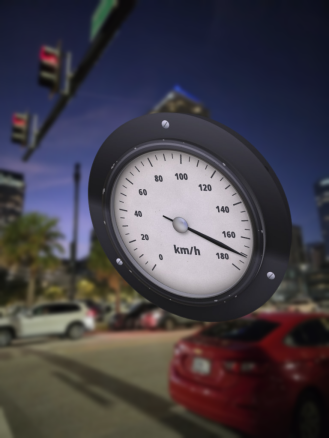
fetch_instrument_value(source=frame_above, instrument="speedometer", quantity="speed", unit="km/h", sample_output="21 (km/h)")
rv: 170 (km/h)
